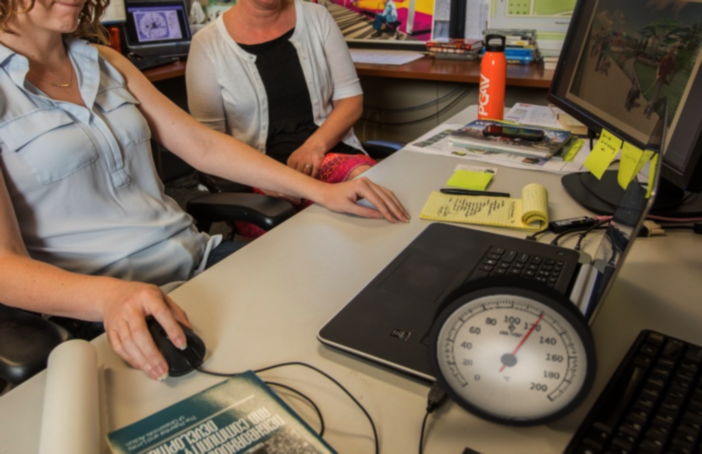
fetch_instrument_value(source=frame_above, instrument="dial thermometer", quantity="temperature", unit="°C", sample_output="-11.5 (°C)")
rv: 120 (°C)
